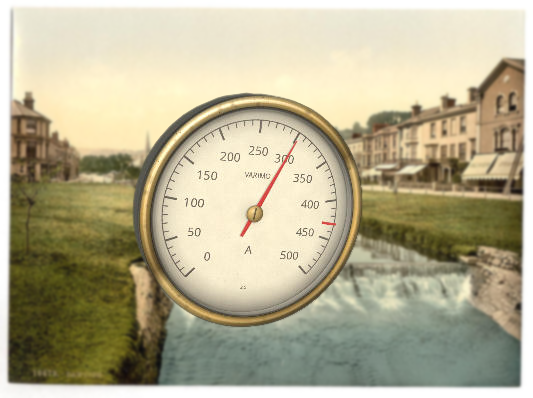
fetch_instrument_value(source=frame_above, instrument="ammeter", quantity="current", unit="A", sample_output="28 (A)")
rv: 300 (A)
